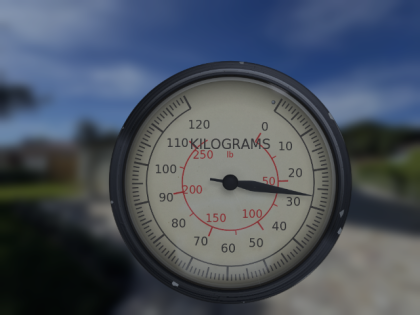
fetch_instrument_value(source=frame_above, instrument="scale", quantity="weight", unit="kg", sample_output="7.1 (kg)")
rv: 27 (kg)
